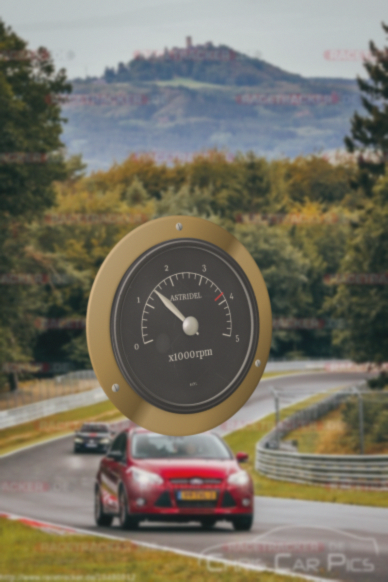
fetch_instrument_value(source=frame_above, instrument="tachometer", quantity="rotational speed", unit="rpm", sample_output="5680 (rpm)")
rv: 1400 (rpm)
